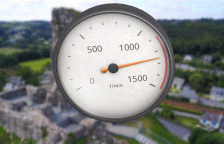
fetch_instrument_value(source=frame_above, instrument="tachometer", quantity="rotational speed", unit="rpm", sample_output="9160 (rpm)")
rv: 1250 (rpm)
